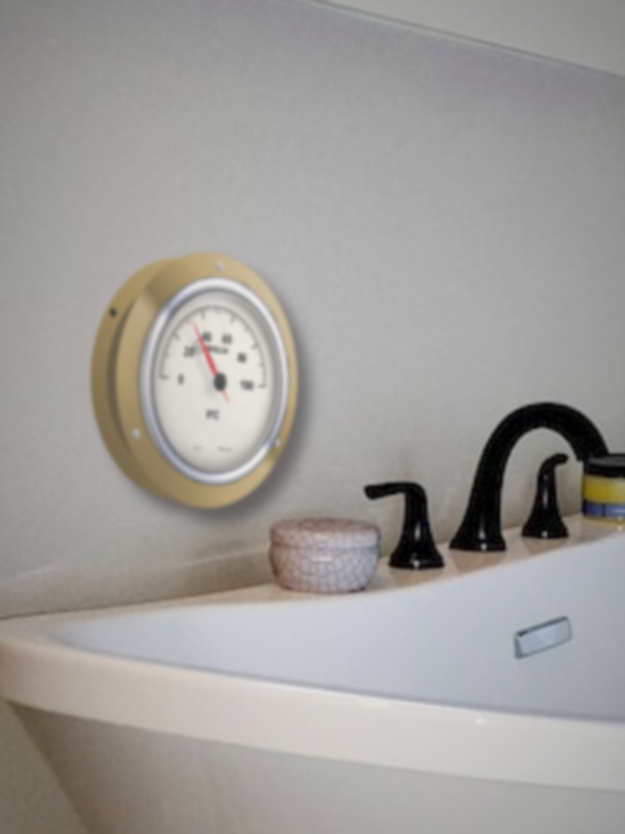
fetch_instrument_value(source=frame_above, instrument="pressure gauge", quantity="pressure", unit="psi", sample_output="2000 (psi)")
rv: 30 (psi)
